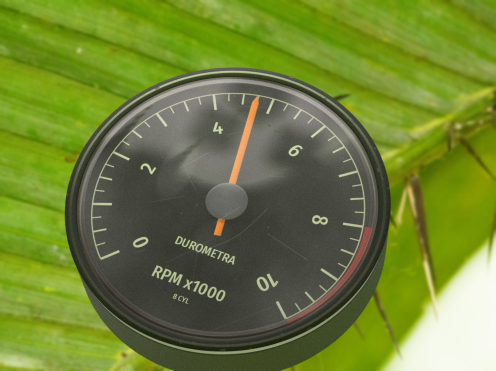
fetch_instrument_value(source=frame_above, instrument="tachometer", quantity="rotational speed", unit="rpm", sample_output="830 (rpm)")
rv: 4750 (rpm)
